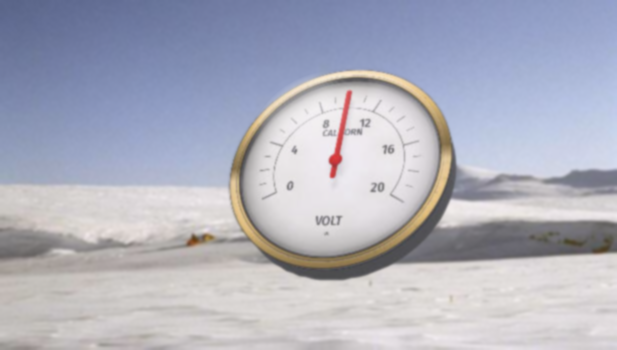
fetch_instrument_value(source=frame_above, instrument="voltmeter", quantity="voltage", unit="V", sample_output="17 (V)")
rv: 10 (V)
